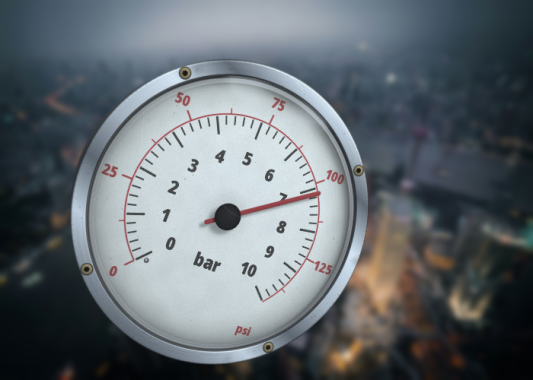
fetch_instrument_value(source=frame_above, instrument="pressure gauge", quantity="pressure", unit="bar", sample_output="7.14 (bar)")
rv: 7.1 (bar)
